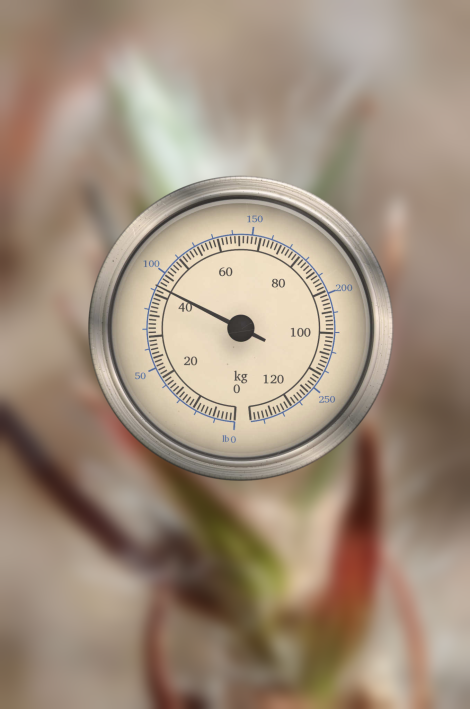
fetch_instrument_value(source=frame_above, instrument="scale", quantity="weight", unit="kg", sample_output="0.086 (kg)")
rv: 42 (kg)
